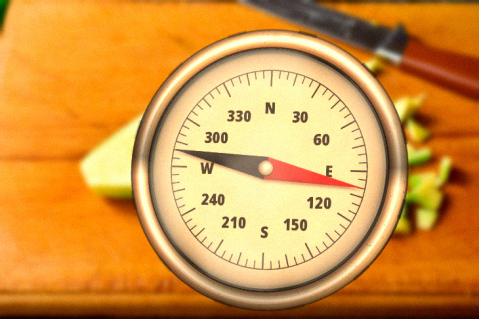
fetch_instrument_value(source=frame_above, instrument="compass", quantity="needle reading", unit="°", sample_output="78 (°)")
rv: 100 (°)
